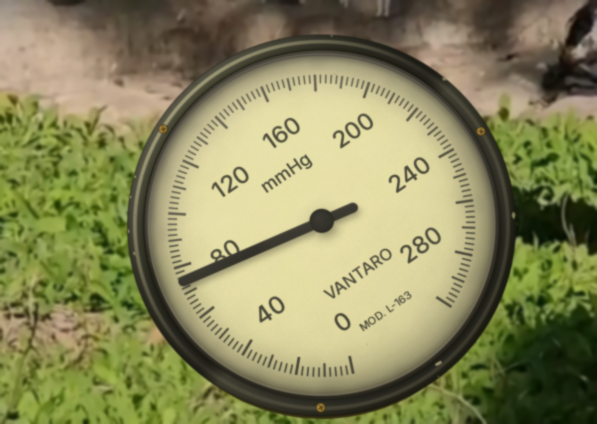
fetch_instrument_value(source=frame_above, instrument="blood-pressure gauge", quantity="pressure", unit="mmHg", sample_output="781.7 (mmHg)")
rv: 74 (mmHg)
